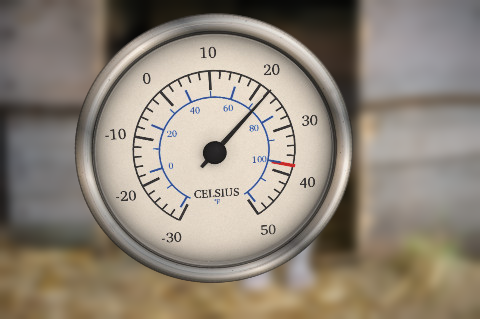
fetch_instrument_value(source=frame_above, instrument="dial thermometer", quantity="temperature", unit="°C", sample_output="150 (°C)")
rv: 22 (°C)
